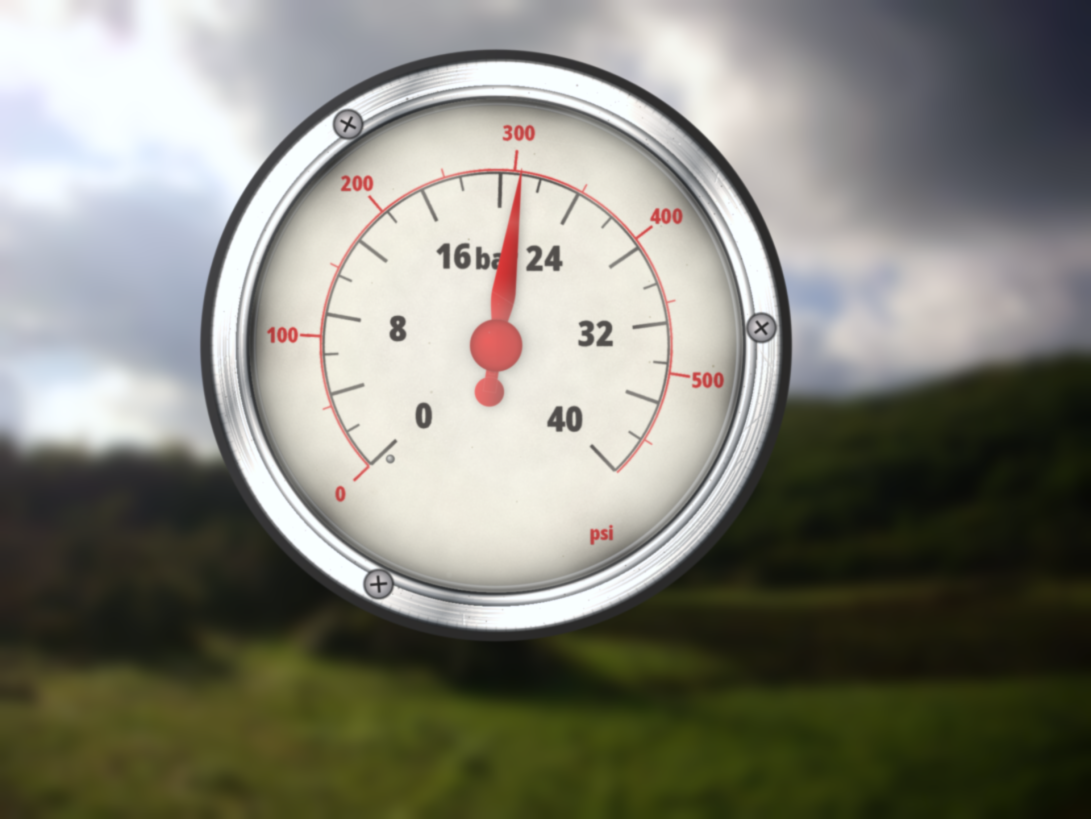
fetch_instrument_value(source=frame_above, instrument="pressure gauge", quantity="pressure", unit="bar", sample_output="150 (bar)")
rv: 21 (bar)
